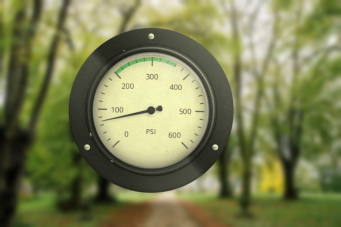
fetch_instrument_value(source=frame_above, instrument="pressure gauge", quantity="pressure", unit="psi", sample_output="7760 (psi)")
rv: 70 (psi)
